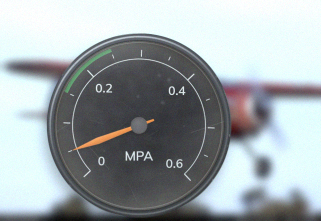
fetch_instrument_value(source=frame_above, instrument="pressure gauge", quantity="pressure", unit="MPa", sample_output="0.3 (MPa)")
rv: 0.05 (MPa)
